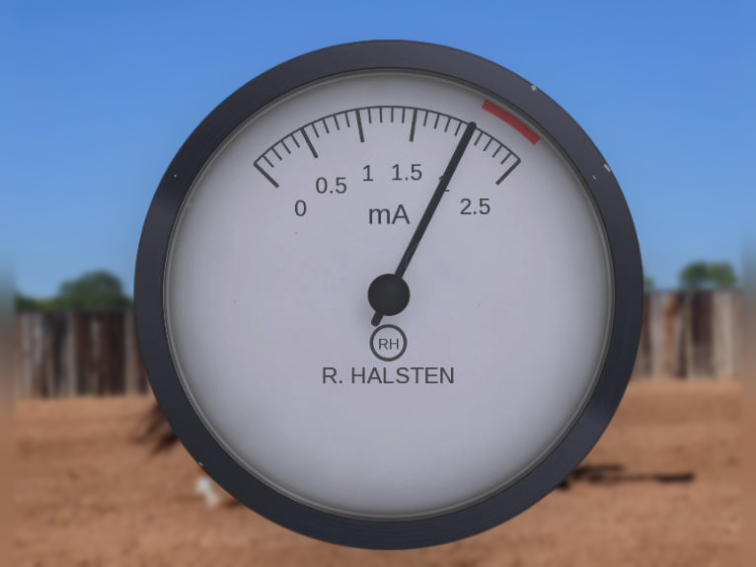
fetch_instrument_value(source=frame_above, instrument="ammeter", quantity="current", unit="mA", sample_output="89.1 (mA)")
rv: 2 (mA)
